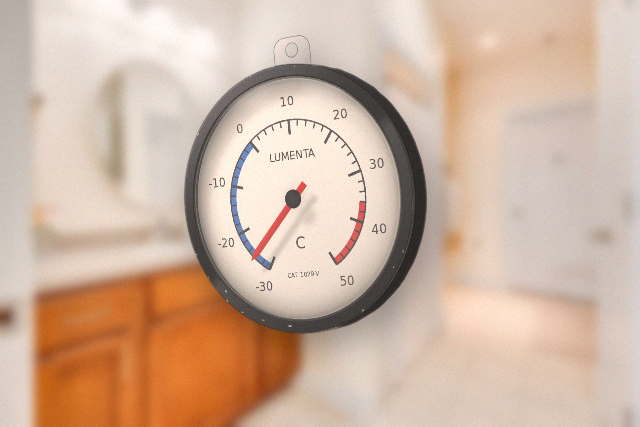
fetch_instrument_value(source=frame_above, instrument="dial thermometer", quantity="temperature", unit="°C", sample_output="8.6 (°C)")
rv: -26 (°C)
